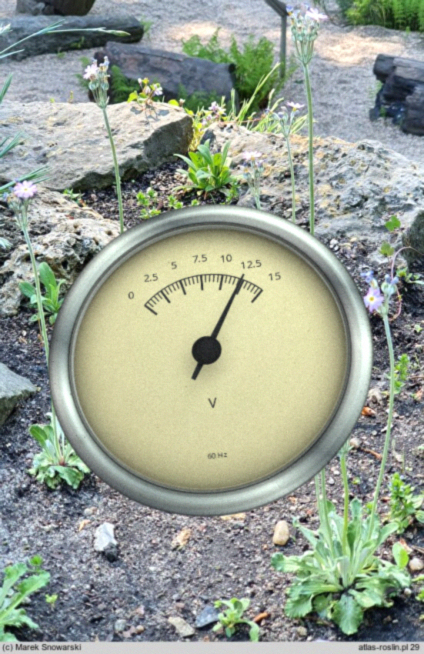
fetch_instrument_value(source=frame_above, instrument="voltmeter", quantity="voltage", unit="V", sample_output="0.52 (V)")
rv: 12.5 (V)
